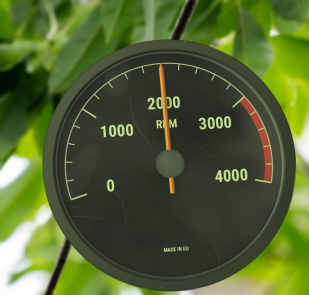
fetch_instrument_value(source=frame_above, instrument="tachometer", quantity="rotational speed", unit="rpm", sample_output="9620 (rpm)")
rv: 2000 (rpm)
